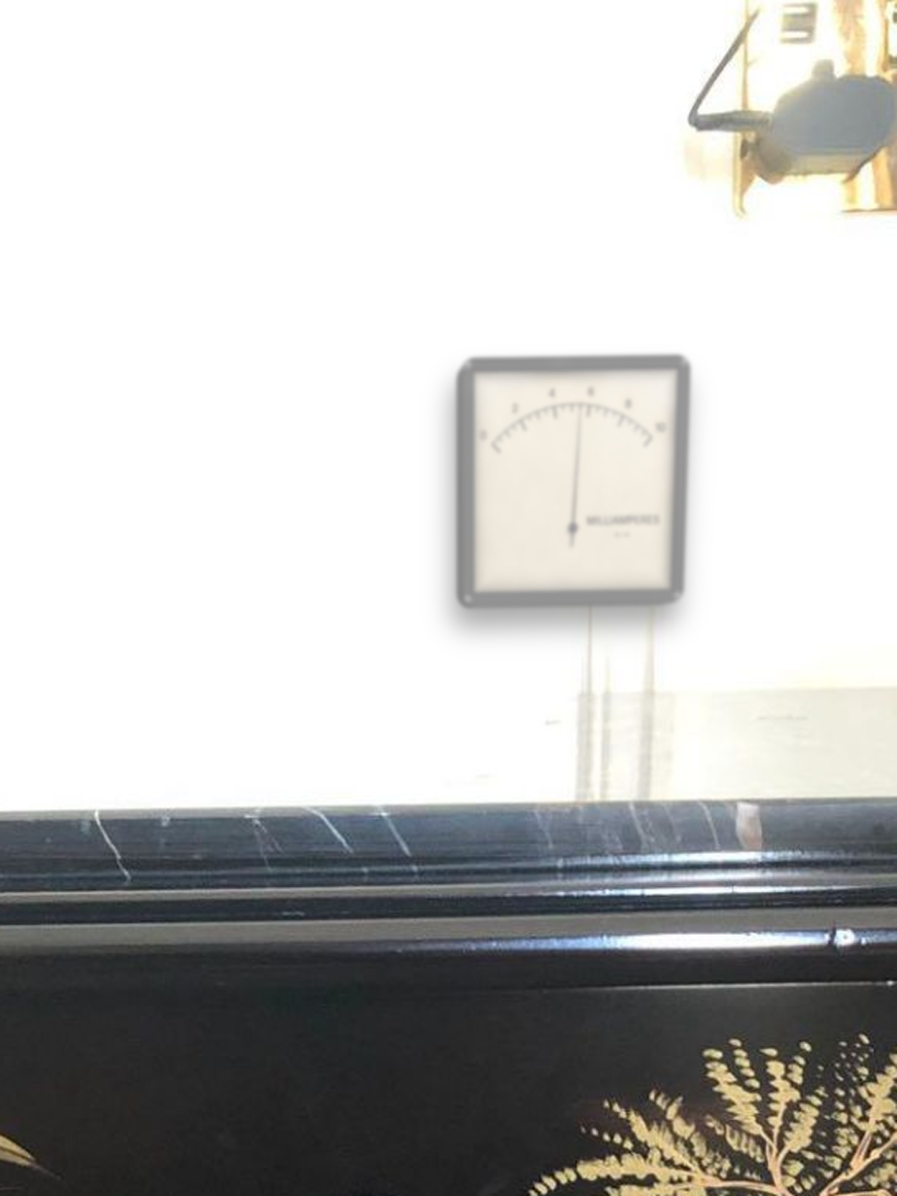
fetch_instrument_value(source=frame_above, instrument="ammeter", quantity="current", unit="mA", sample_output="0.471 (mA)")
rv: 5.5 (mA)
